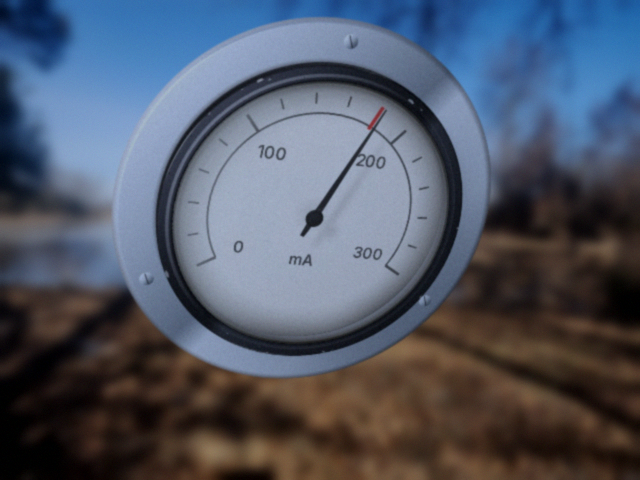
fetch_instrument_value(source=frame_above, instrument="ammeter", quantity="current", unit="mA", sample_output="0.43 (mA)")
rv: 180 (mA)
